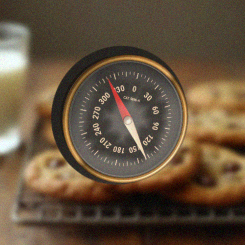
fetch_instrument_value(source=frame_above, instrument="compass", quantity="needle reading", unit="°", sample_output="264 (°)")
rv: 320 (°)
